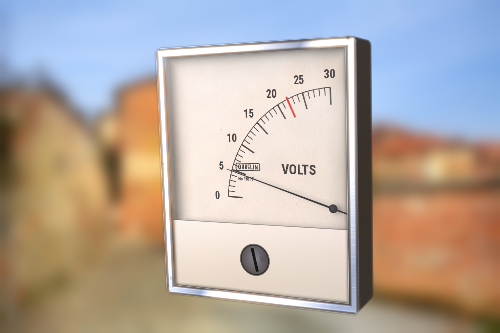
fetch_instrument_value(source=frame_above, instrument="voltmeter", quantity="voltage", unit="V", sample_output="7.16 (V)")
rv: 5 (V)
